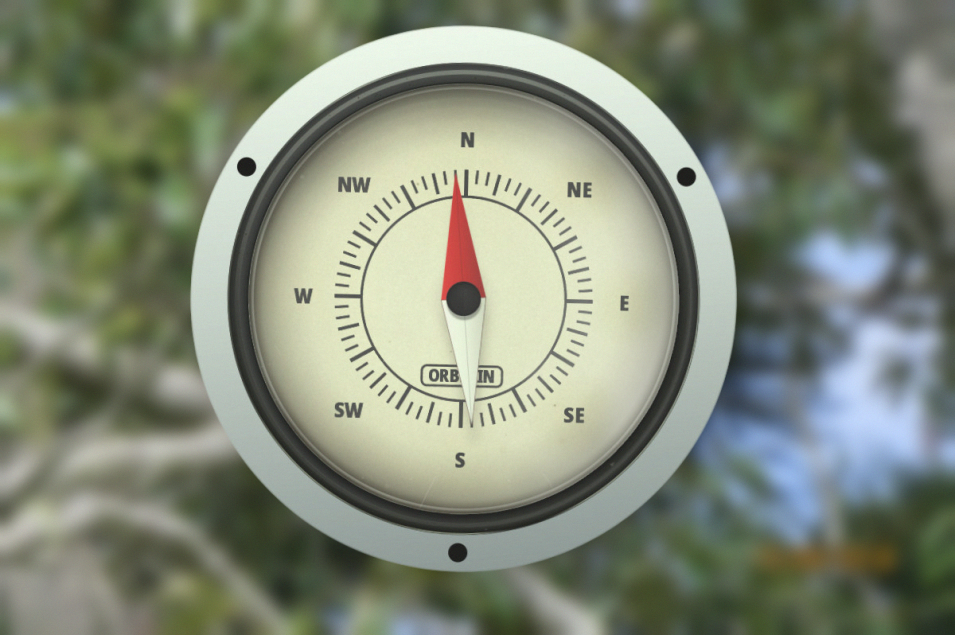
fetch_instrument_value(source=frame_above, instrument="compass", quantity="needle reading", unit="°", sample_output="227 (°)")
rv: 355 (°)
